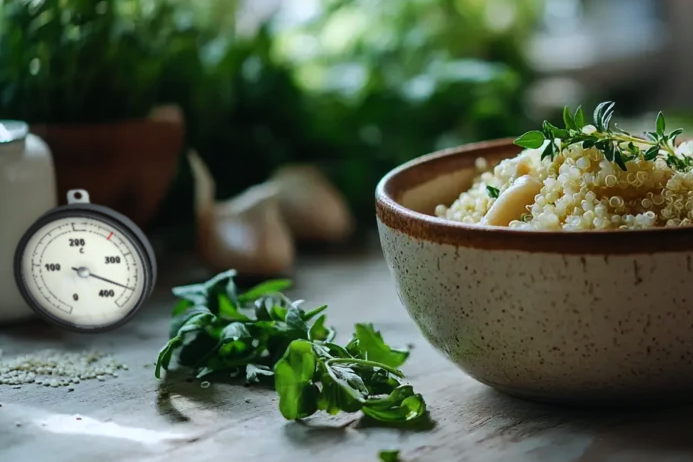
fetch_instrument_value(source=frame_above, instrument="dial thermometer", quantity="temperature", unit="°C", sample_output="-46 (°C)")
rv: 360 (°C)
